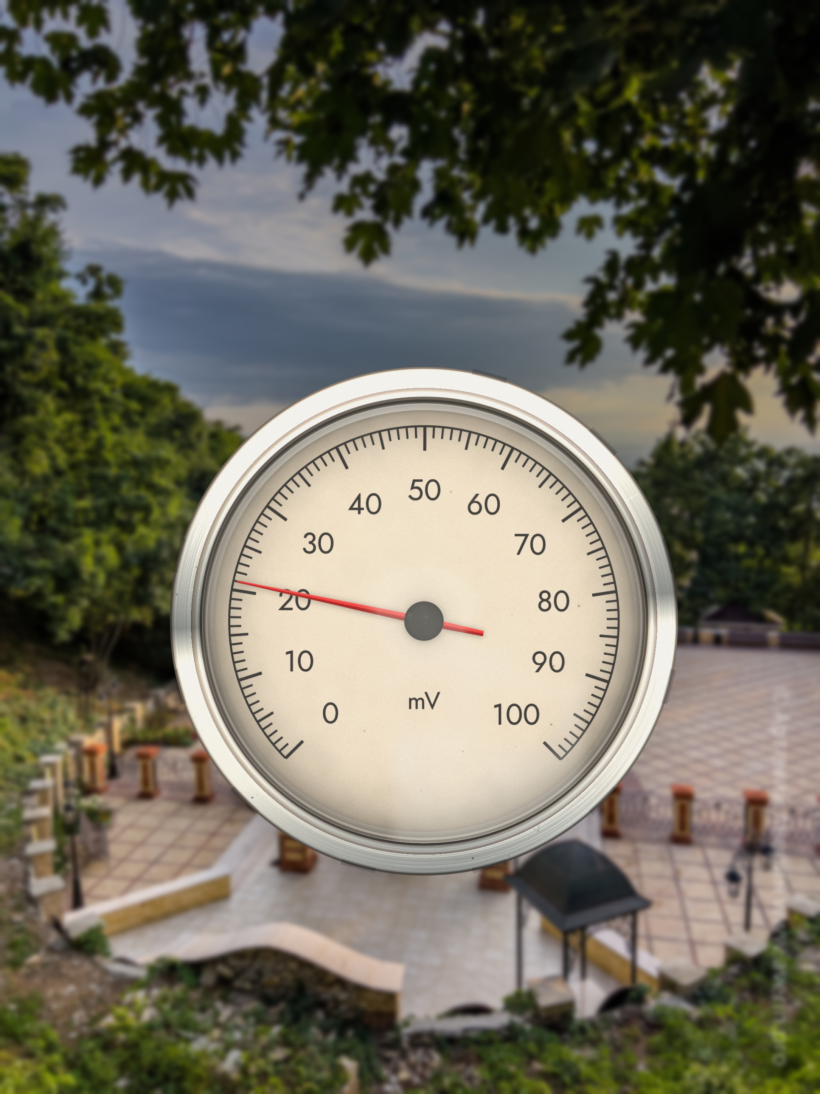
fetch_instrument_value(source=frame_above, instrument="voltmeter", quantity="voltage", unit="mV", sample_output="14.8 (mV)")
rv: 21 (mV)
